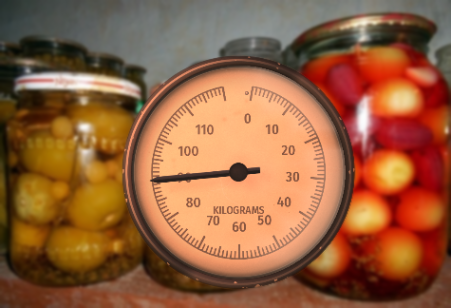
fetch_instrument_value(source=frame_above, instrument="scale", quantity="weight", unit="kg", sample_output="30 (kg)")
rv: 90 (kg)
